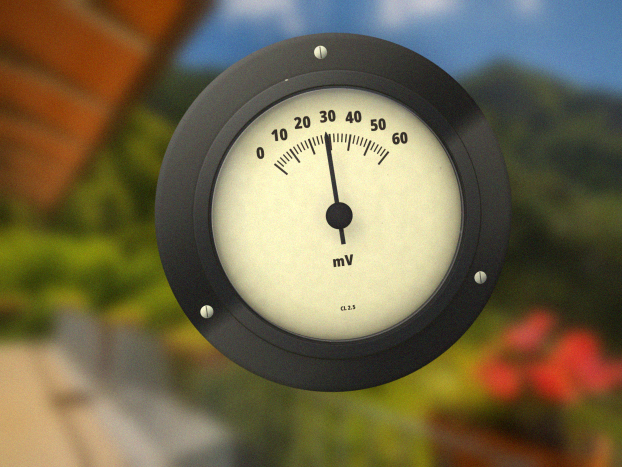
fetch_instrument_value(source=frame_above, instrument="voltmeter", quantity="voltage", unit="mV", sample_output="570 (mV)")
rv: 28 (mV)
